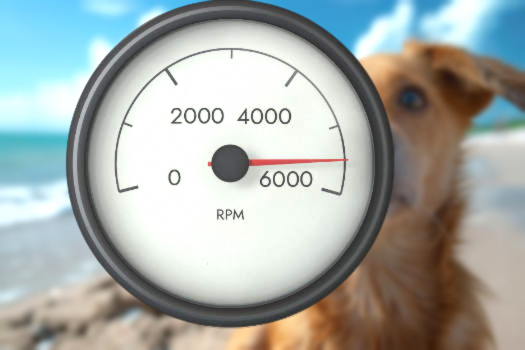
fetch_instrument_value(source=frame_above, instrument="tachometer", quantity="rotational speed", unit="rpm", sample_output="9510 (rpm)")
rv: 5500 (rpm)
